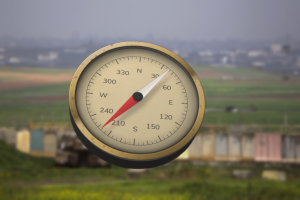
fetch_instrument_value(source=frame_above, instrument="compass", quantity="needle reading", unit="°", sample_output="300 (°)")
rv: 220 (°)
